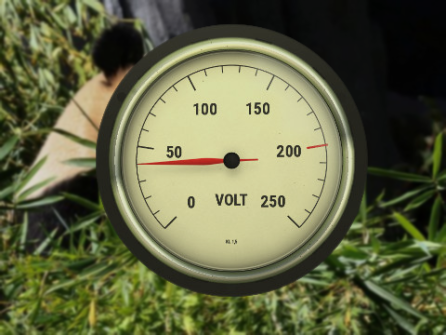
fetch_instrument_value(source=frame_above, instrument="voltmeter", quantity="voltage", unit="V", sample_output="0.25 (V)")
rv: 40 (V)
